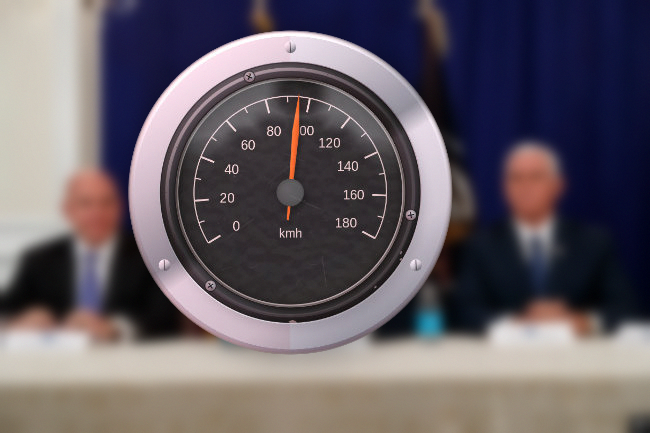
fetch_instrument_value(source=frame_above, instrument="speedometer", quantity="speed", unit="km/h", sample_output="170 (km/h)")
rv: 95 (km/h)
